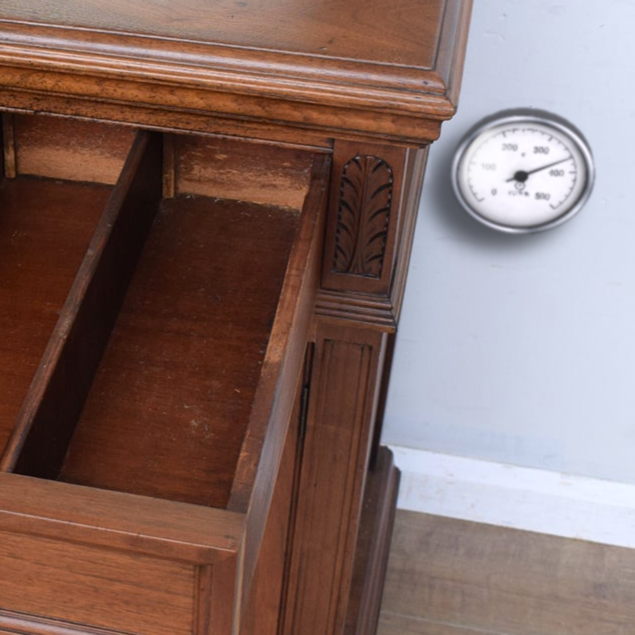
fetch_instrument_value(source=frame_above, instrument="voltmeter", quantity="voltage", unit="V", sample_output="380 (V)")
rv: 360 (V)
